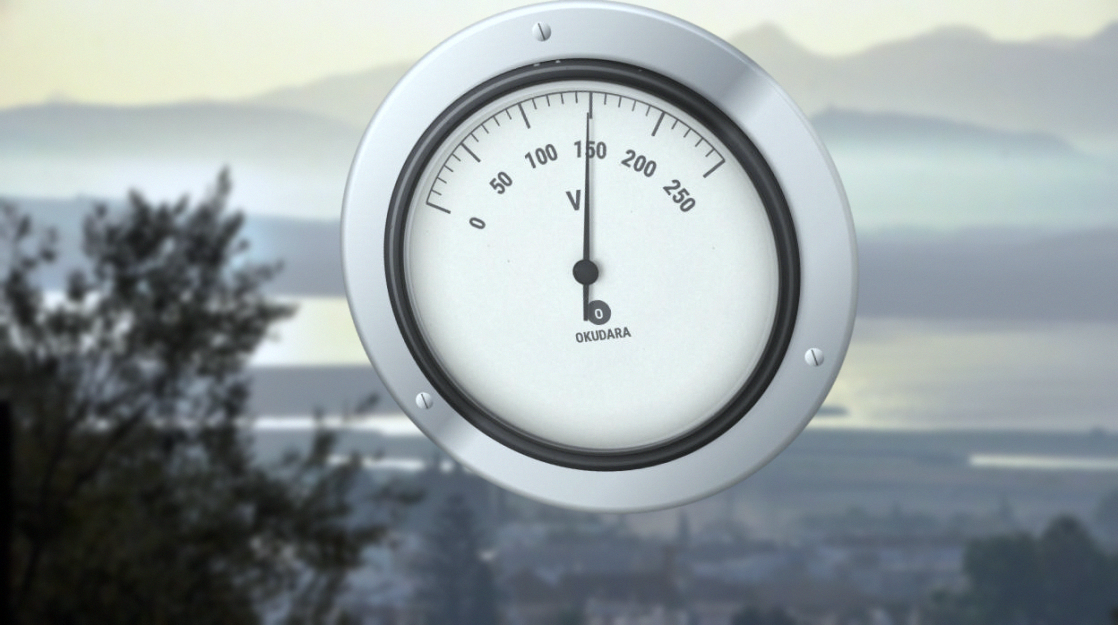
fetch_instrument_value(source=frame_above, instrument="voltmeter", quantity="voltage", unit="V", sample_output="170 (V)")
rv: 150 (V)
